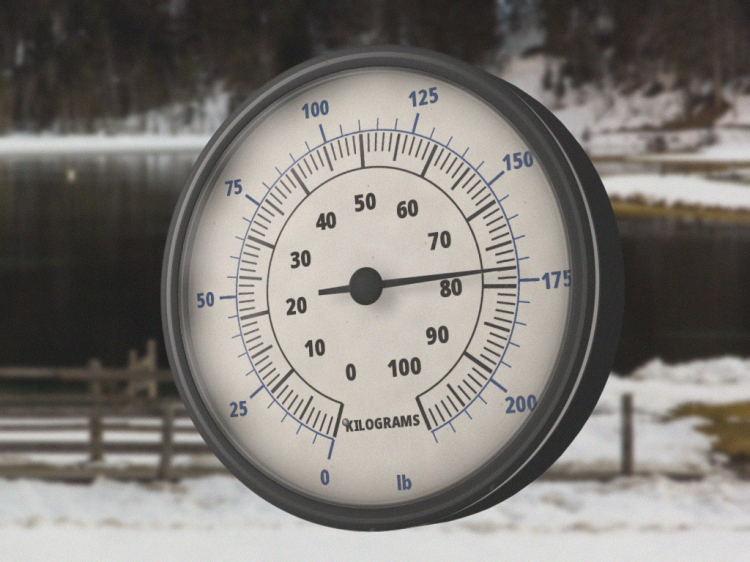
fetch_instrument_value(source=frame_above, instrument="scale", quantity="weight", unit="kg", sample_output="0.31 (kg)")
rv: 78 (kg)
